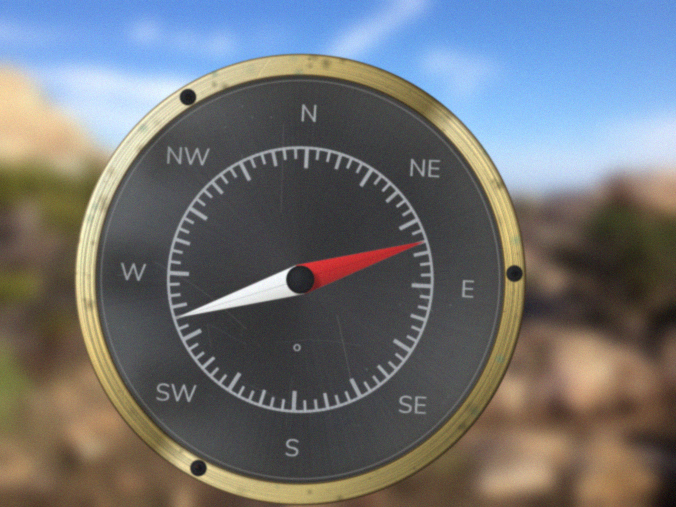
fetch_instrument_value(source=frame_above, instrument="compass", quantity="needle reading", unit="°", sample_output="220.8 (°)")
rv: 70 (°)
